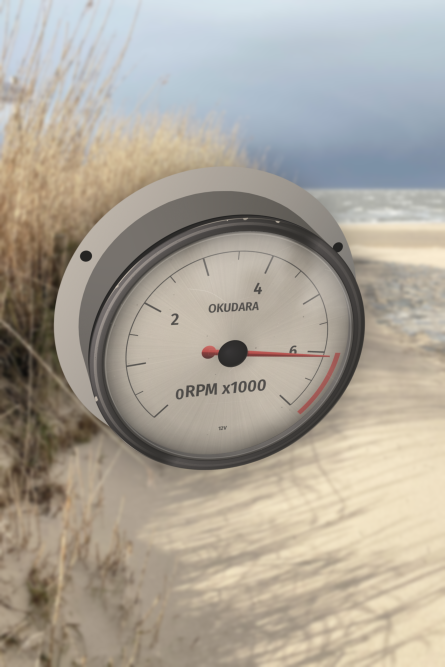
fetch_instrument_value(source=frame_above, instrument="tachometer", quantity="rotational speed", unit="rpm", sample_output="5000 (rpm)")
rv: 6000 (rpm)
